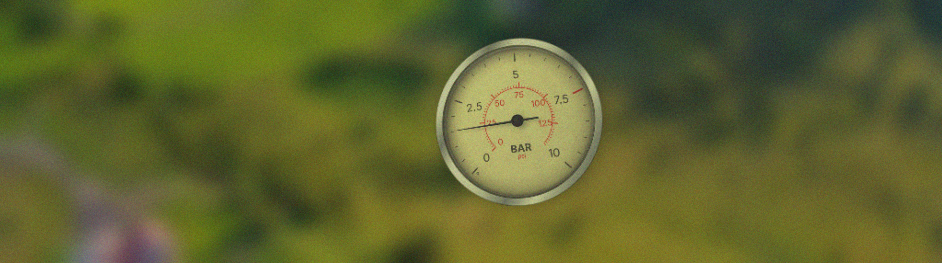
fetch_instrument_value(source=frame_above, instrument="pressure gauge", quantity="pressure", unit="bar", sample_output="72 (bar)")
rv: 1.5 (bar)
